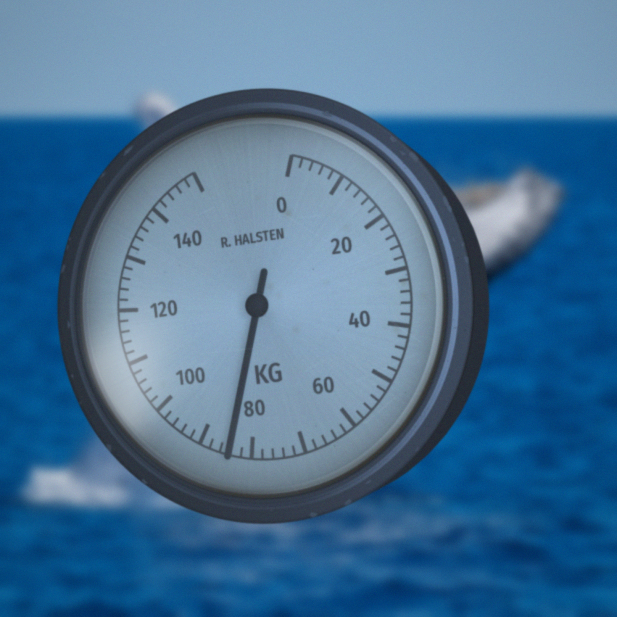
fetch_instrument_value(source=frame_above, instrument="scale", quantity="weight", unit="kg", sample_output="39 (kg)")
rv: 84 (kg)
